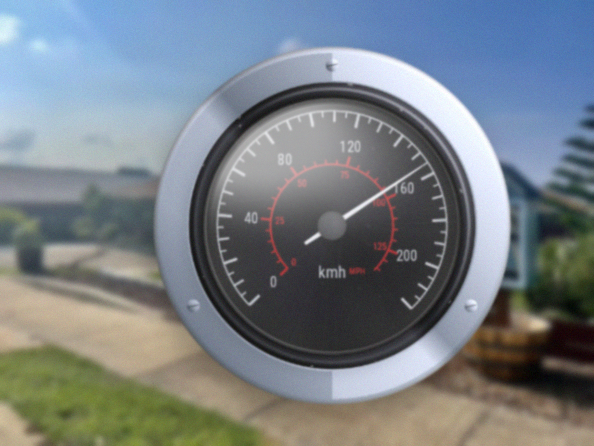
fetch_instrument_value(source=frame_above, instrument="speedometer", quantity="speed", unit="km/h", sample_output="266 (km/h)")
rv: 155 (km/h)
